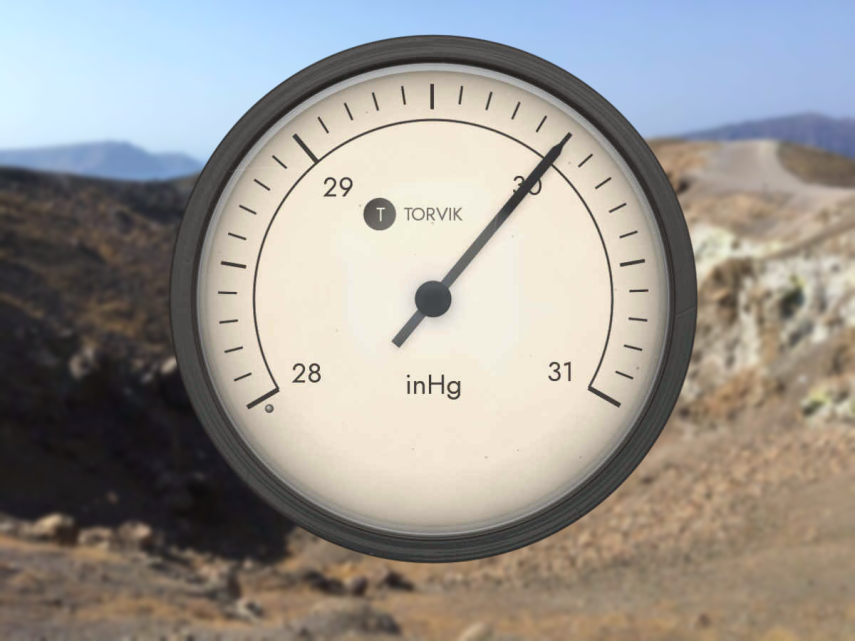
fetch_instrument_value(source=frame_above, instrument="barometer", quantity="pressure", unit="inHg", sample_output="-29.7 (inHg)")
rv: 30 (inHg)
